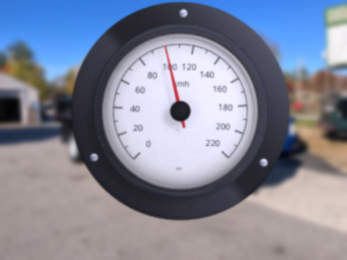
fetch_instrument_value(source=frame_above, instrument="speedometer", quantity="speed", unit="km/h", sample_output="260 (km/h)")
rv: 100 (km/h)
